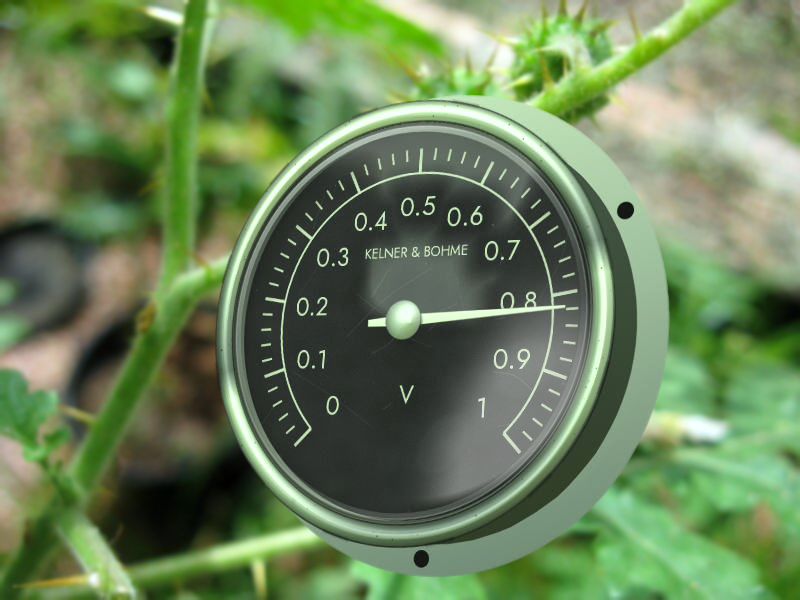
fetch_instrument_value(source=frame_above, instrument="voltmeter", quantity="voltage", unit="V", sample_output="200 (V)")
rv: 0.82 (V)
